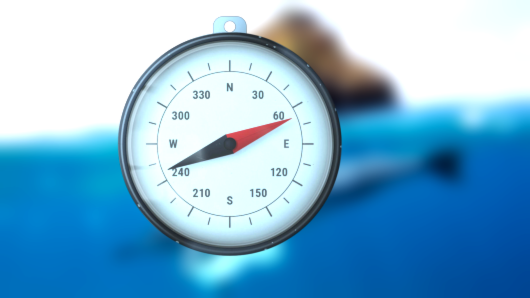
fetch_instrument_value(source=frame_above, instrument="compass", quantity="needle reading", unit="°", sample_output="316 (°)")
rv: 67.5 (°)
